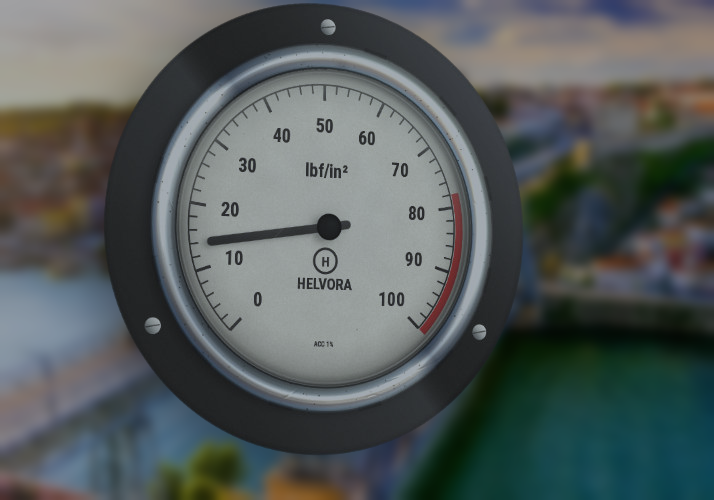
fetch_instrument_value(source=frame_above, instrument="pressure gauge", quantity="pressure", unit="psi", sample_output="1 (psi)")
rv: 14 (psi)
